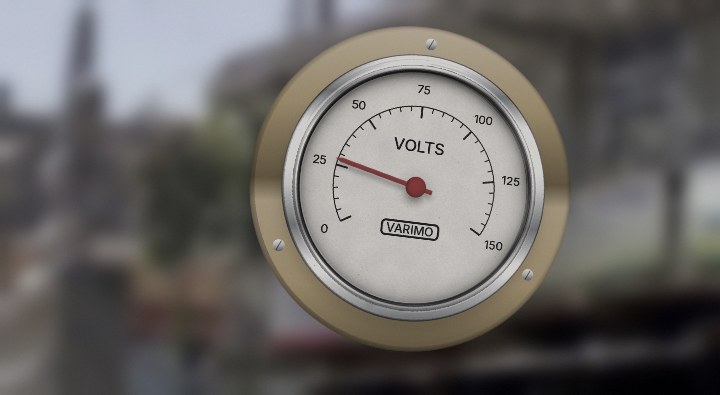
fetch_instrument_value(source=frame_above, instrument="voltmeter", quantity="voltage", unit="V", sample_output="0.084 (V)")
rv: 27.5 (V)
